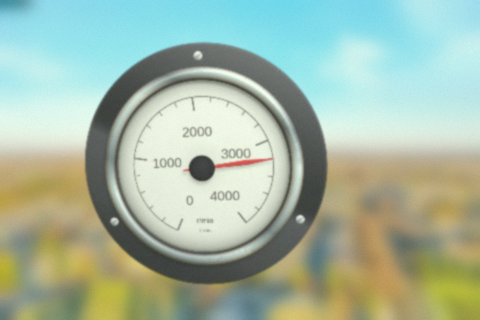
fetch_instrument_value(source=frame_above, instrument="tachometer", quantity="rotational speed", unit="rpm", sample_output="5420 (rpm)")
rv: 3200 (rpm)
